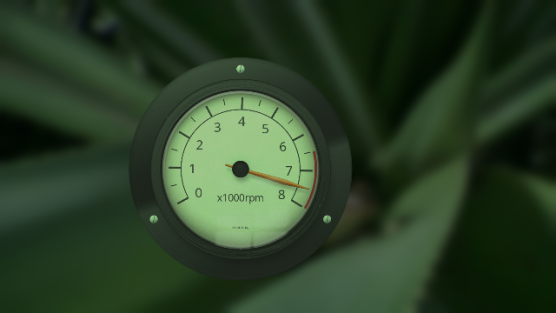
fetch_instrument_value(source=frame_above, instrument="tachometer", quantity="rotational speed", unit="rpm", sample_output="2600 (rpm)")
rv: 7500 (rpm)
